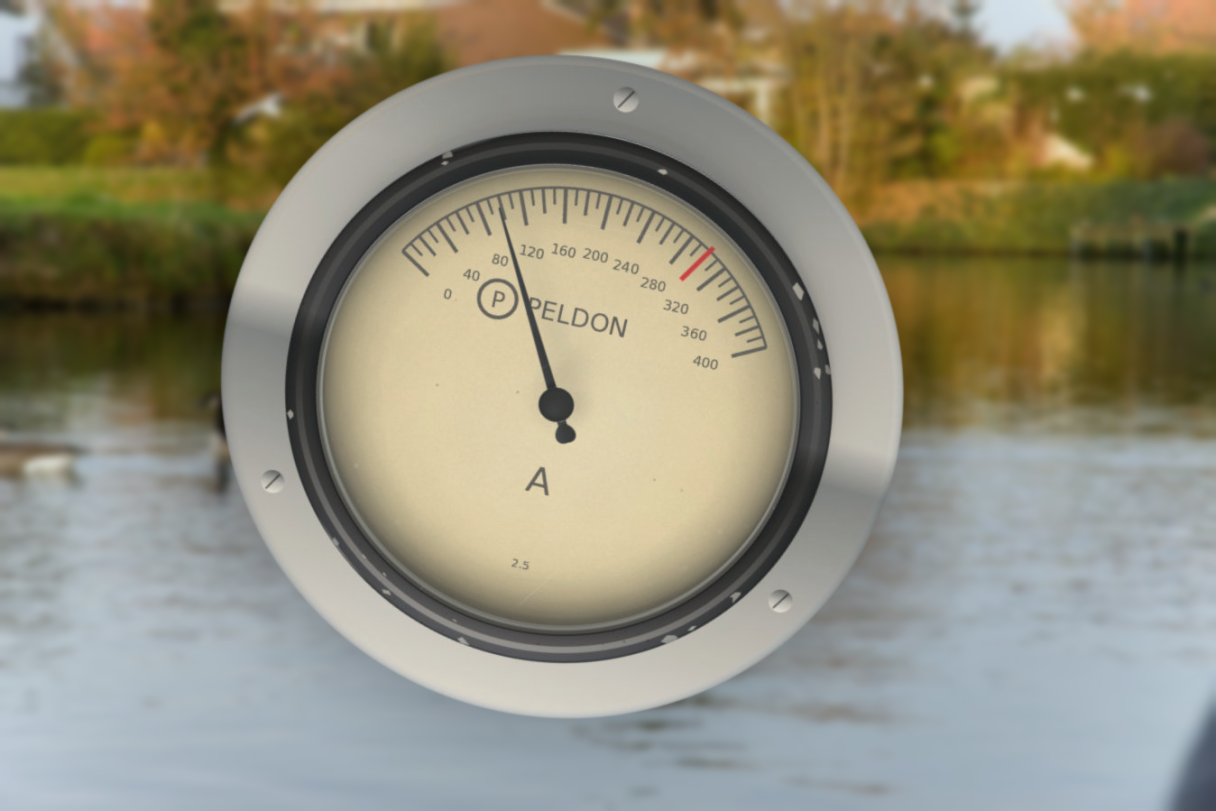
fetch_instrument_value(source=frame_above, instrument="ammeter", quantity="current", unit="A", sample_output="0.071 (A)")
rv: 100 (A)
